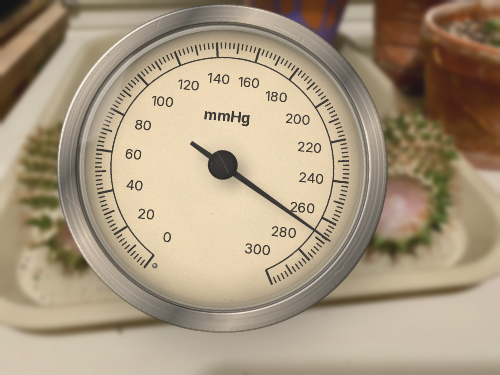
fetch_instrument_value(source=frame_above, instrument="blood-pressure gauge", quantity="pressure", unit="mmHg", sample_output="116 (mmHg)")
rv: 268 (mmHg)
